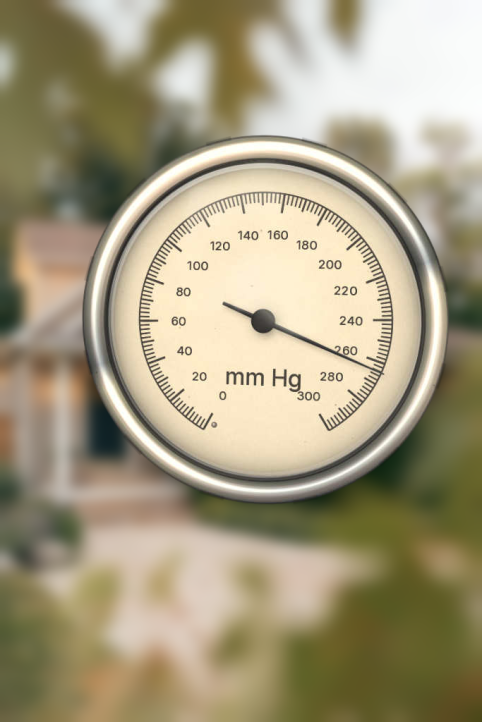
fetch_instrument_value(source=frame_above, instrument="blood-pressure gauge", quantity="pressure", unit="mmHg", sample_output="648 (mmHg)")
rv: 264 (mmHg)
